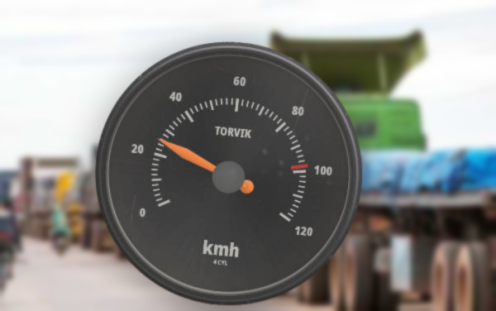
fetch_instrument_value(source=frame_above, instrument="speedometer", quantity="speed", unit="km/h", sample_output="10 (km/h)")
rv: 26 (km/h)
